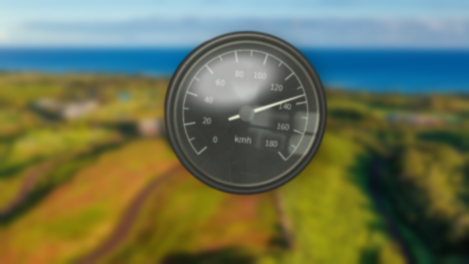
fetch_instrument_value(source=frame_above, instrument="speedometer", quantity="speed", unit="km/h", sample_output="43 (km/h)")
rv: 135 (km/h)
